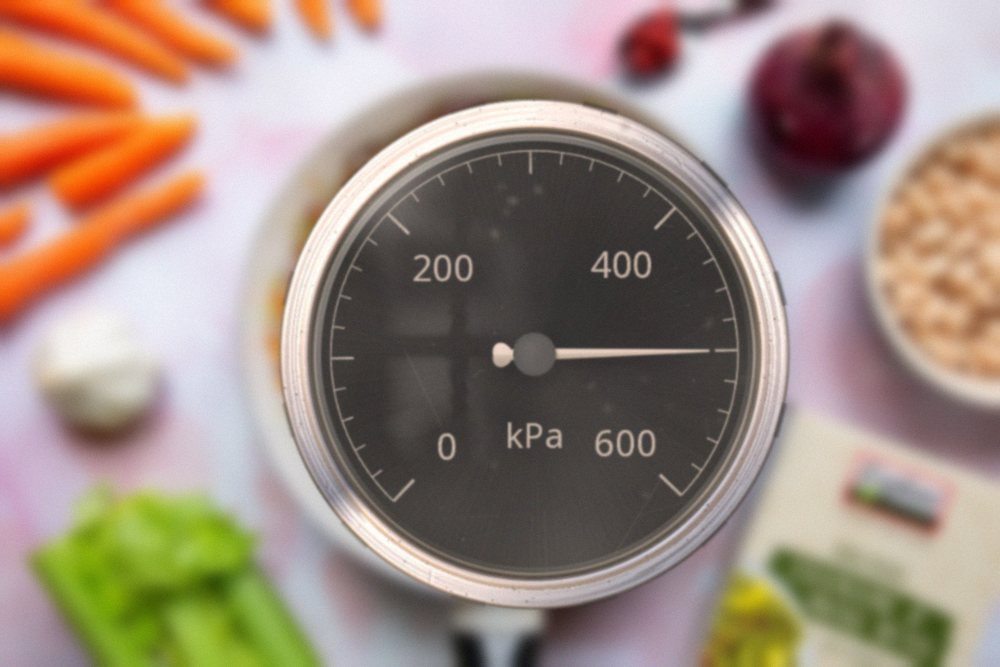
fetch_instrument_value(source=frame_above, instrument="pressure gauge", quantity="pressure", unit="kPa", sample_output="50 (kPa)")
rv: 500 (kPa)
